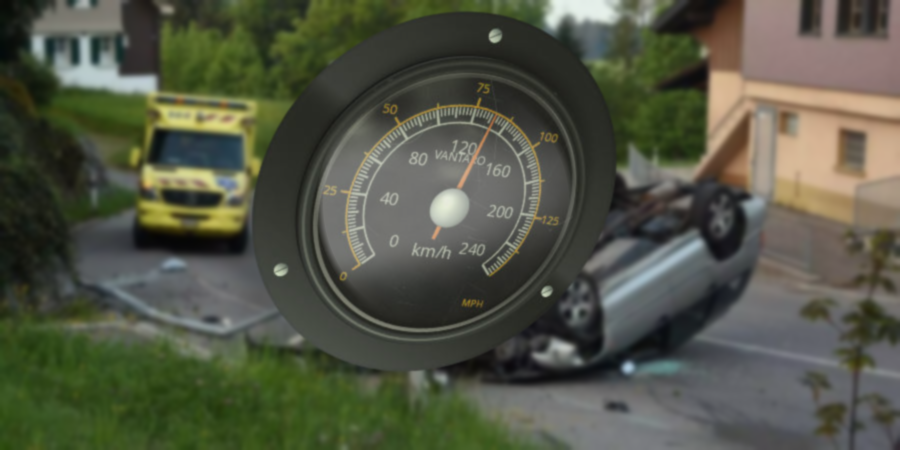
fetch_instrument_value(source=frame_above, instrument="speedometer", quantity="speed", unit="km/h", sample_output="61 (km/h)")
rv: 130 (km/h)
